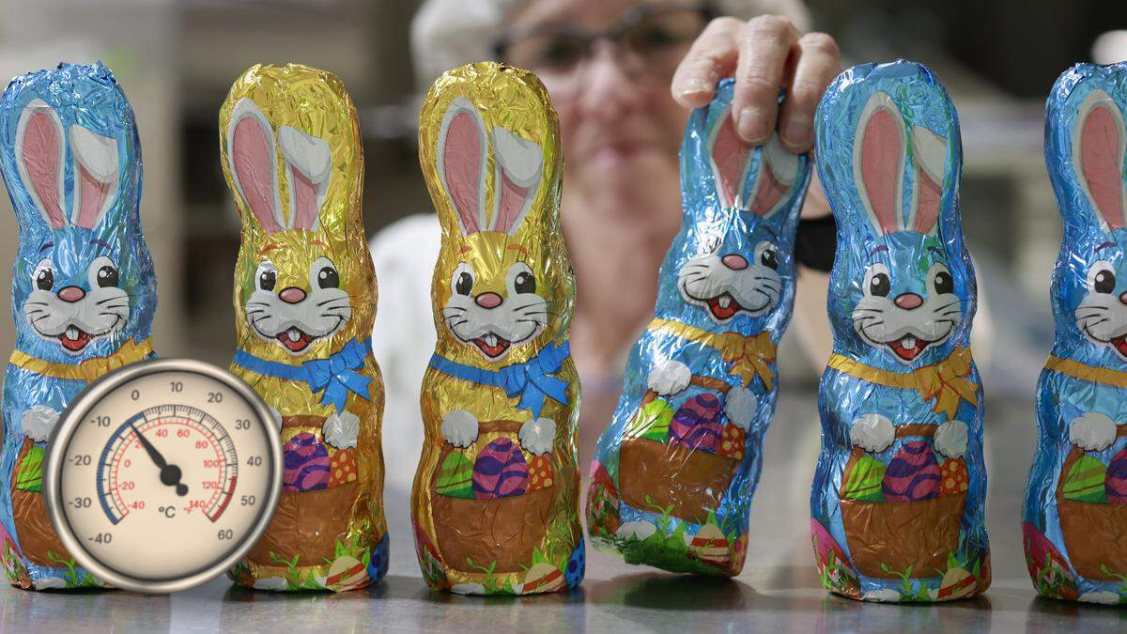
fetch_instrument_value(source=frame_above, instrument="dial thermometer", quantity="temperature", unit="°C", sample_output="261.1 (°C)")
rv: -5 (°C)
